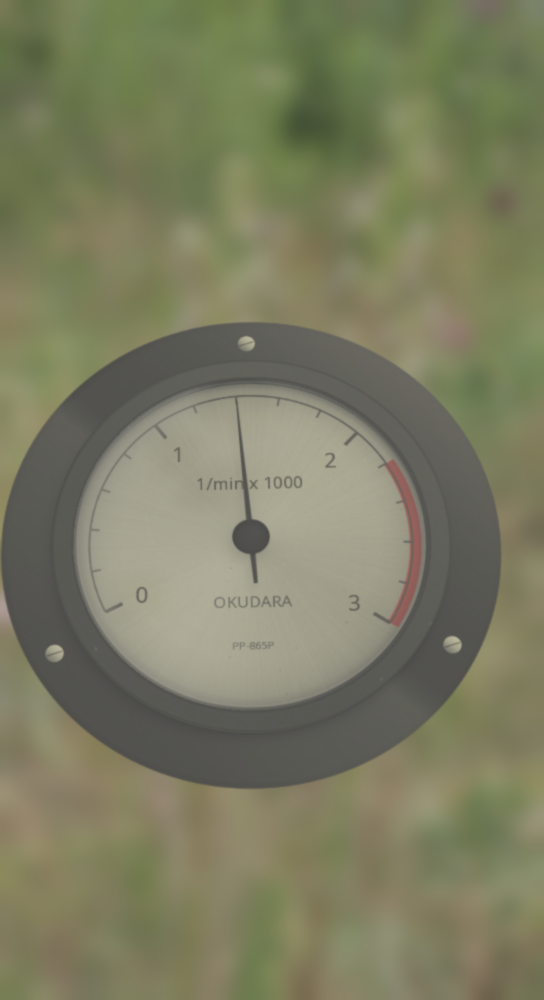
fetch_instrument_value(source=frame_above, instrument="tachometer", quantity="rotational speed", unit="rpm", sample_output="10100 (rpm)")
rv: 1400 (rpm)
